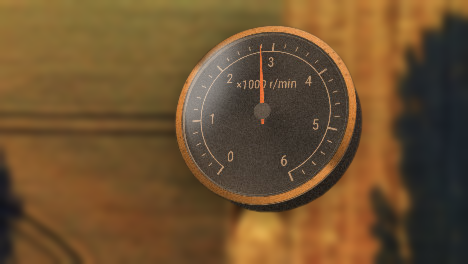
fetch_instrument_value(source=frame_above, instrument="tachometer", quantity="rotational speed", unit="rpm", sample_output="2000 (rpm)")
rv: 2800 (rpm)
